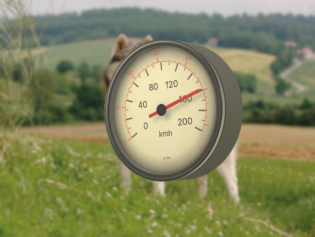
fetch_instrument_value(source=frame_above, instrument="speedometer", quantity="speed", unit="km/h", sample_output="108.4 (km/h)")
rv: 160 (km/h)
